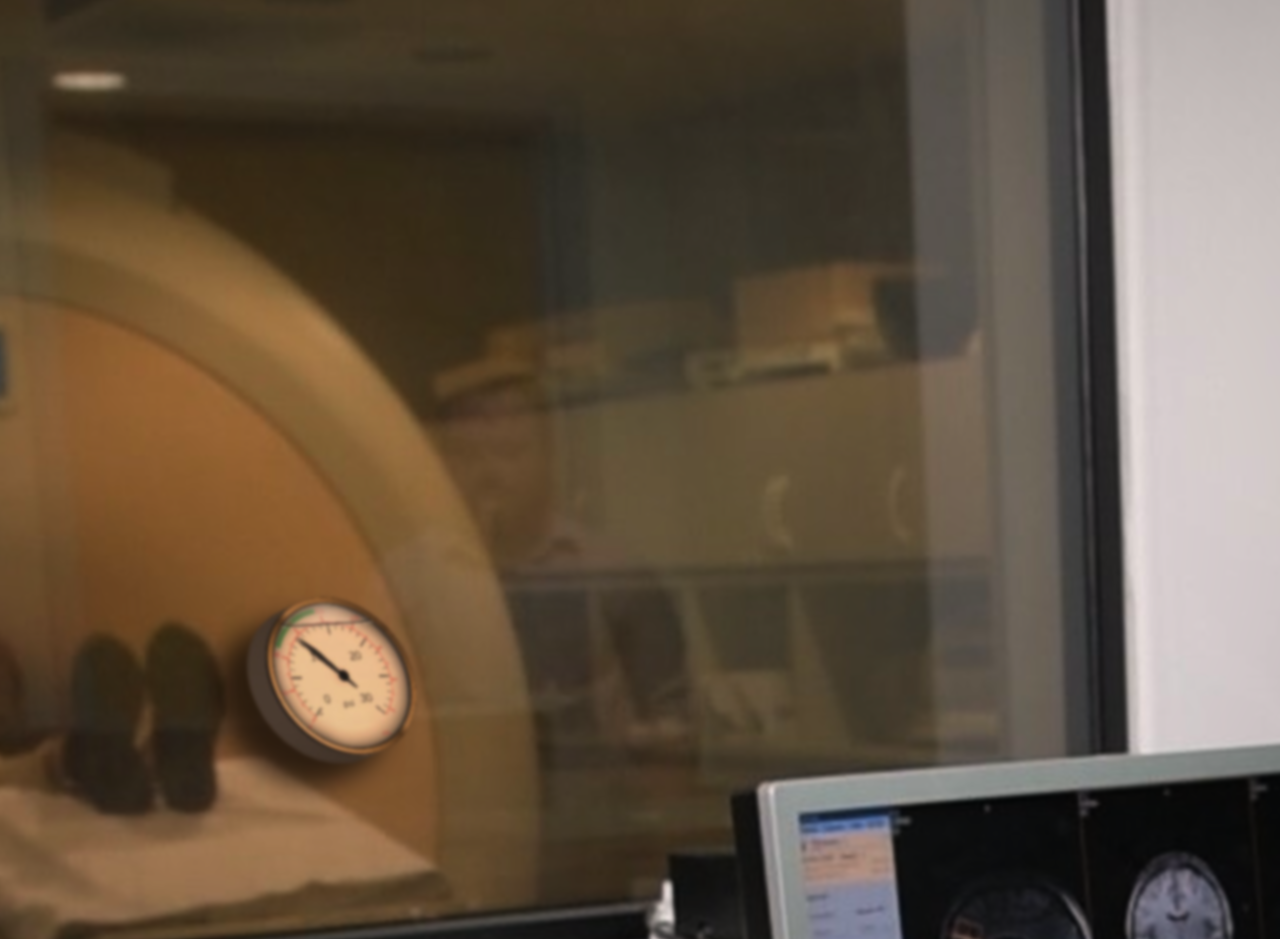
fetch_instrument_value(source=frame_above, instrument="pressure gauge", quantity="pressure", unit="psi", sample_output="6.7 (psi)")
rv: 10 (psi)
